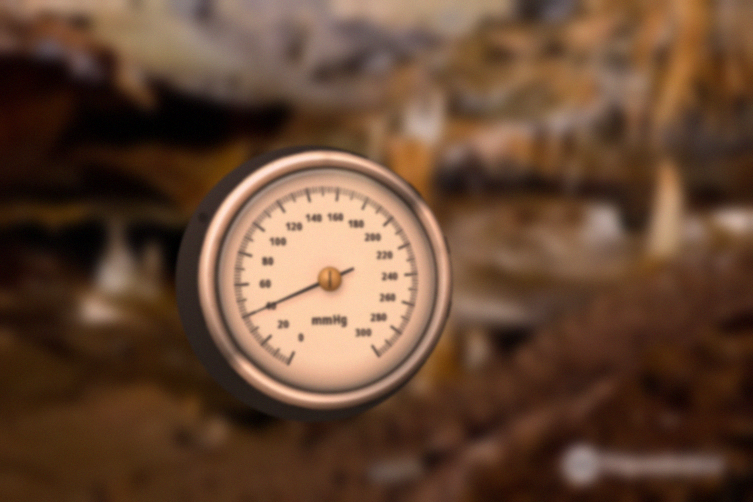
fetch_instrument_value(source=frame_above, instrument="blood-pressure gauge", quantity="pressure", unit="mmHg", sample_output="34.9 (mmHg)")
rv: 40 (mmHg)
